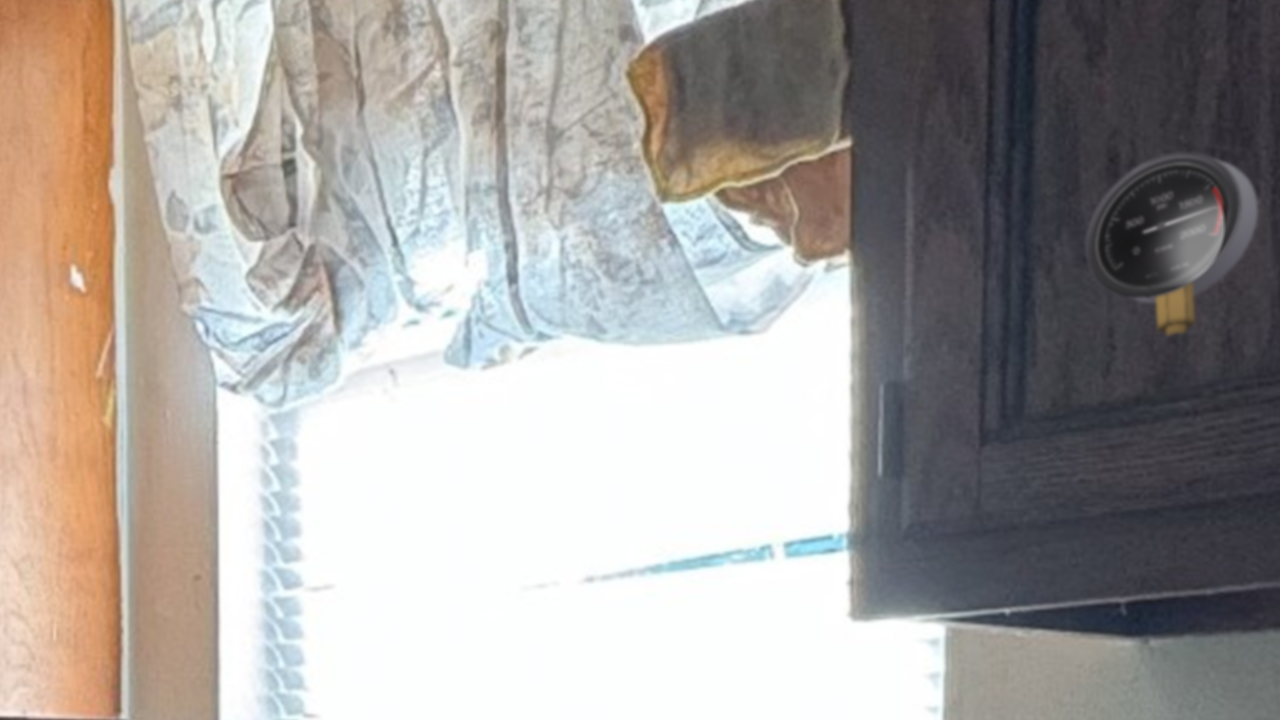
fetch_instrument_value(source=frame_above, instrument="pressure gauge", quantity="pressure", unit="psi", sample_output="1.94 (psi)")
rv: 1750 (psi)
